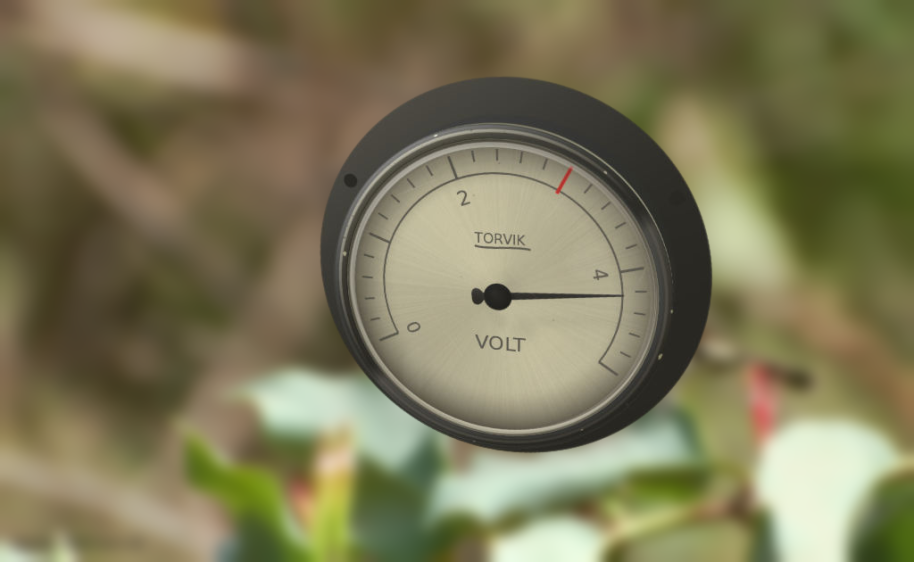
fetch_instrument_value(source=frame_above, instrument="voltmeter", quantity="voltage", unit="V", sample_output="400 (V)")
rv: 4.2 (V)
